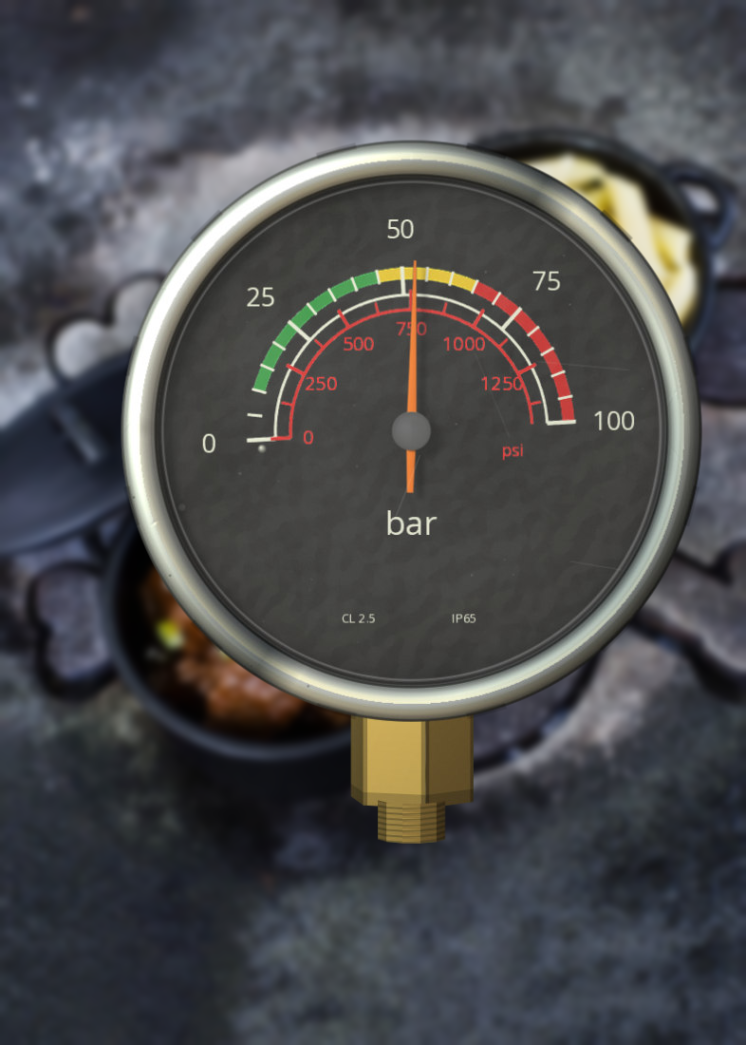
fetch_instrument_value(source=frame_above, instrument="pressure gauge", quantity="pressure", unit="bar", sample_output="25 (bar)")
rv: 52.5 (bar)
